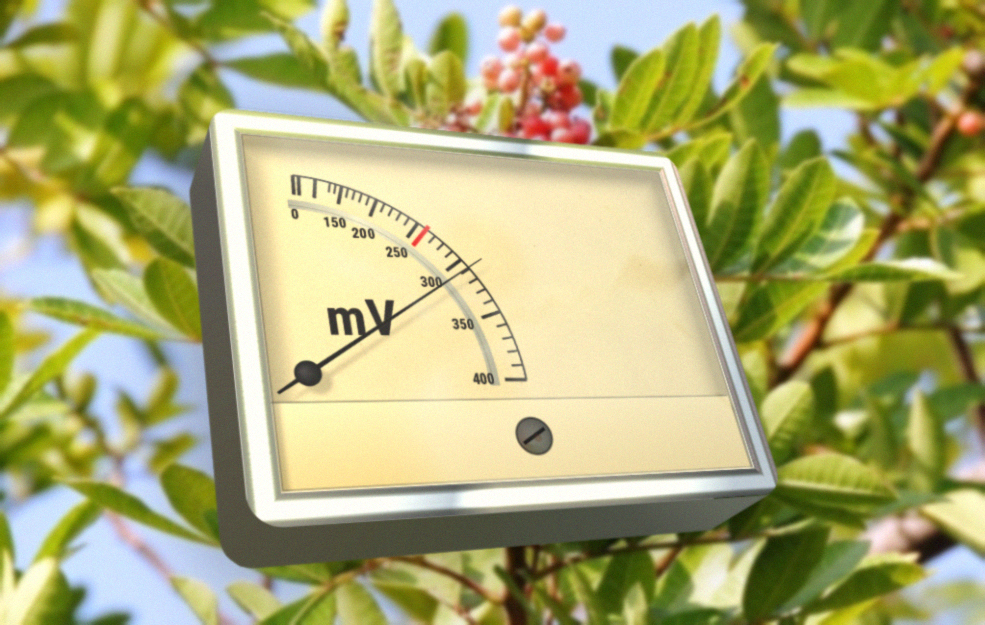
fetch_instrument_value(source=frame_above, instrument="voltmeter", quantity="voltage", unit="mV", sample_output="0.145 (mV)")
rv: 310 (mV)
